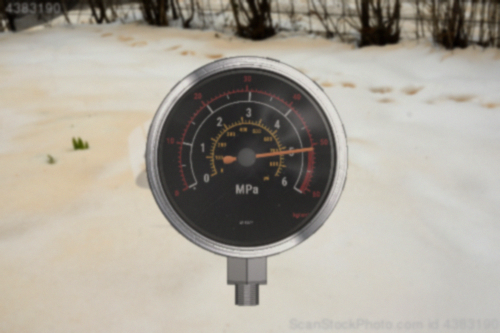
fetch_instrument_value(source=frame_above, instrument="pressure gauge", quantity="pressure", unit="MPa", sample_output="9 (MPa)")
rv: 5 (MPa)
